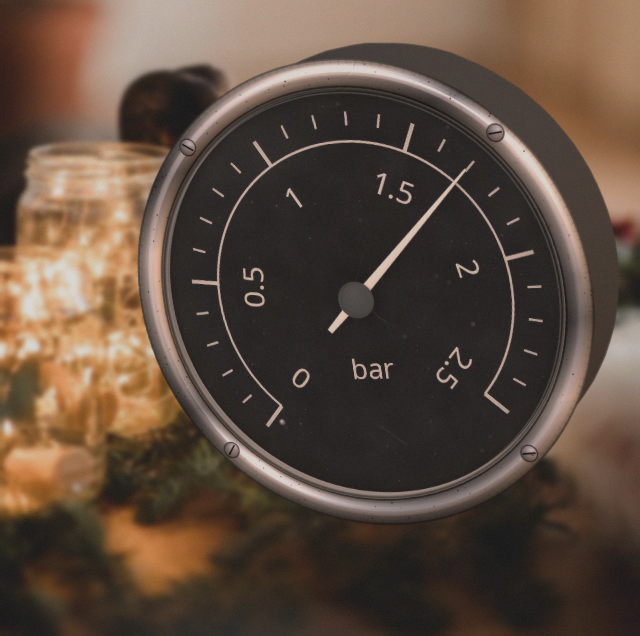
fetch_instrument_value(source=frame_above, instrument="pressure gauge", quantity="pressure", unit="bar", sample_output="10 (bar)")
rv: 1.7 (bar)
